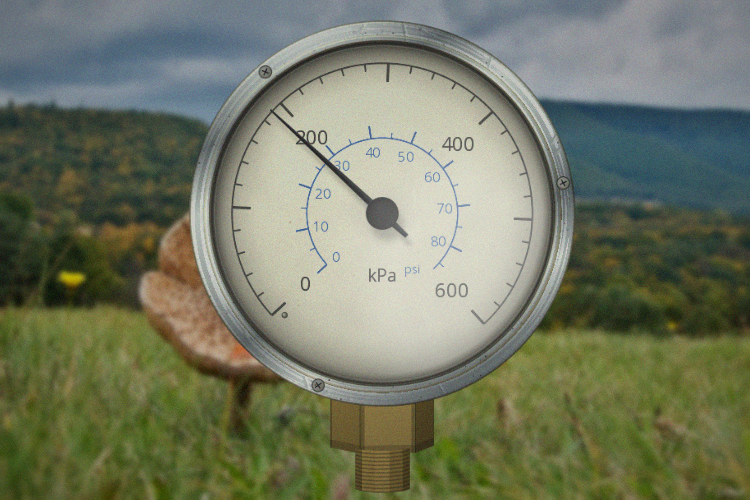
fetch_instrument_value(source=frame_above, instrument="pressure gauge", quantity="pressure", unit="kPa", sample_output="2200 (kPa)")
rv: 190 (kPa)
